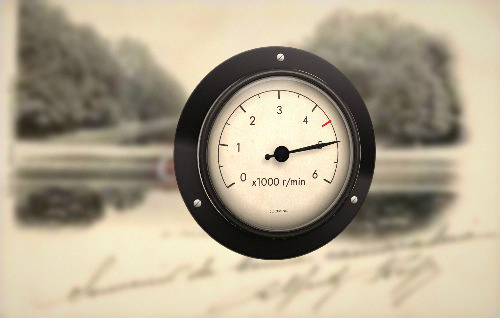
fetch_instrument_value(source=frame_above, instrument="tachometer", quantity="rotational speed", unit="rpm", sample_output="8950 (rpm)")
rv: 5000 (rpm)
